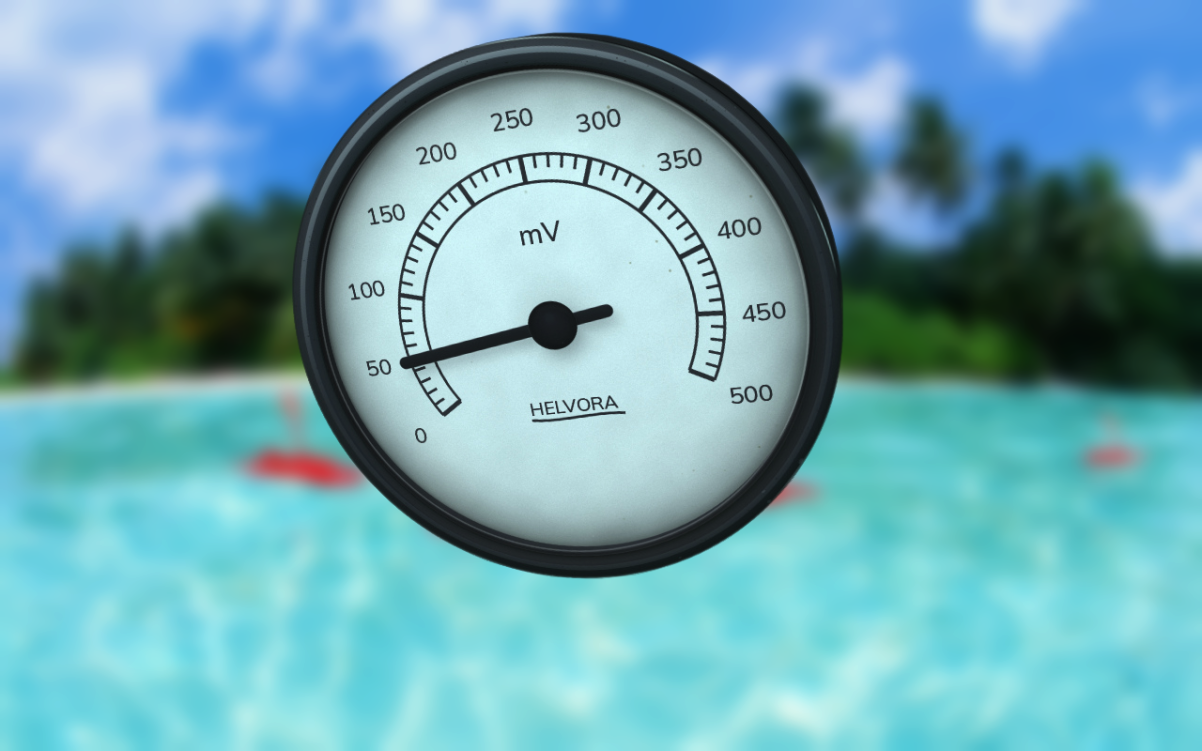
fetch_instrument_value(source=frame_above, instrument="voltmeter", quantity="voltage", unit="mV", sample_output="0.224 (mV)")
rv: 50 (mV)
